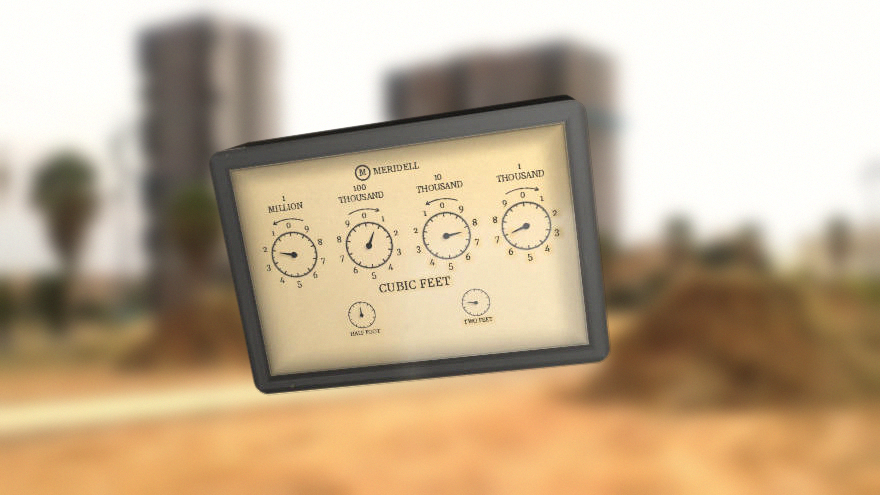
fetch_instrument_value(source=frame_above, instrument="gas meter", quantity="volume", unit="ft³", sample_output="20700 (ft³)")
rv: 207700 (ft³)
